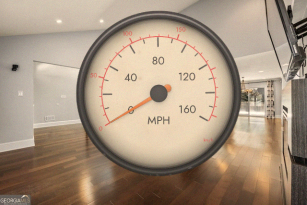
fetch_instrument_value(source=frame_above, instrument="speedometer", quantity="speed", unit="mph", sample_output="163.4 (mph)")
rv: 0 (mph)
